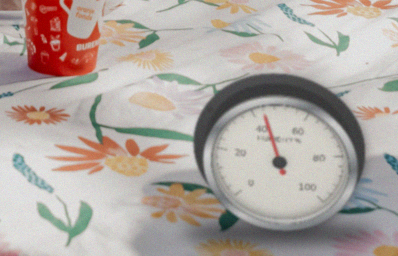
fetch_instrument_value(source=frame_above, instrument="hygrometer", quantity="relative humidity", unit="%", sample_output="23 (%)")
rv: 44 (%)
